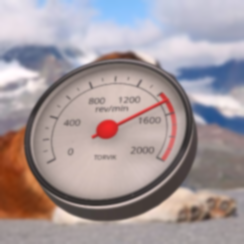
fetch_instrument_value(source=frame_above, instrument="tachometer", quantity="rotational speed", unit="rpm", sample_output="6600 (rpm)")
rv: 1500 (rpm)
